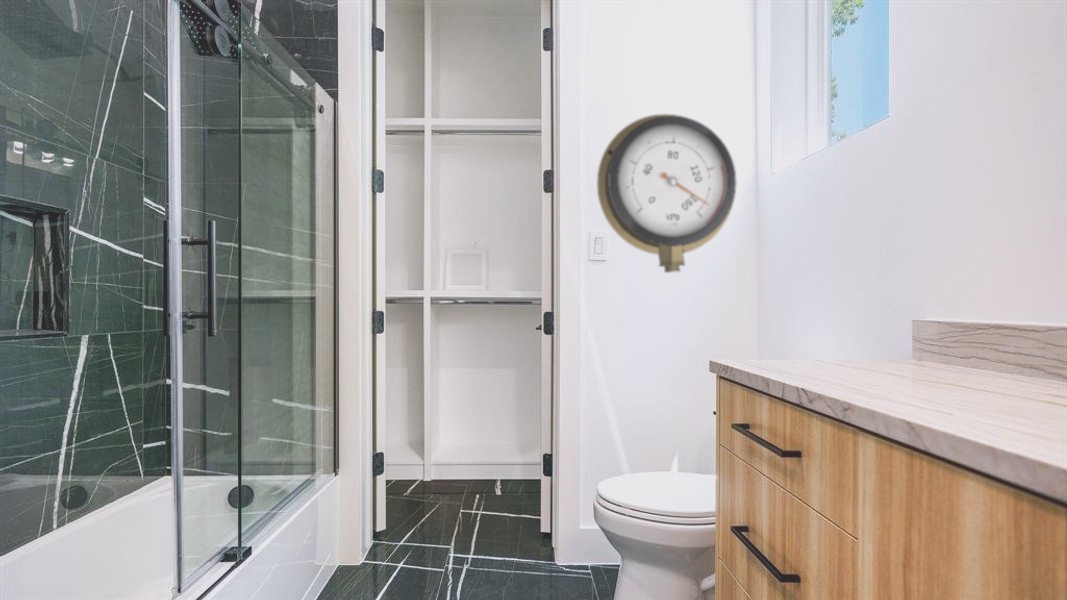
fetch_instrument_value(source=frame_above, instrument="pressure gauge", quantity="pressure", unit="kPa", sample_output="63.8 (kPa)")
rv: 150 (kPa)
